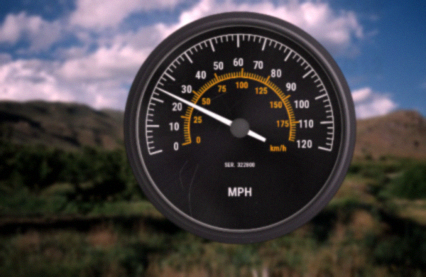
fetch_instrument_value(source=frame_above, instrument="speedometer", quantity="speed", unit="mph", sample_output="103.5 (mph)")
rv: 24 (mph)
